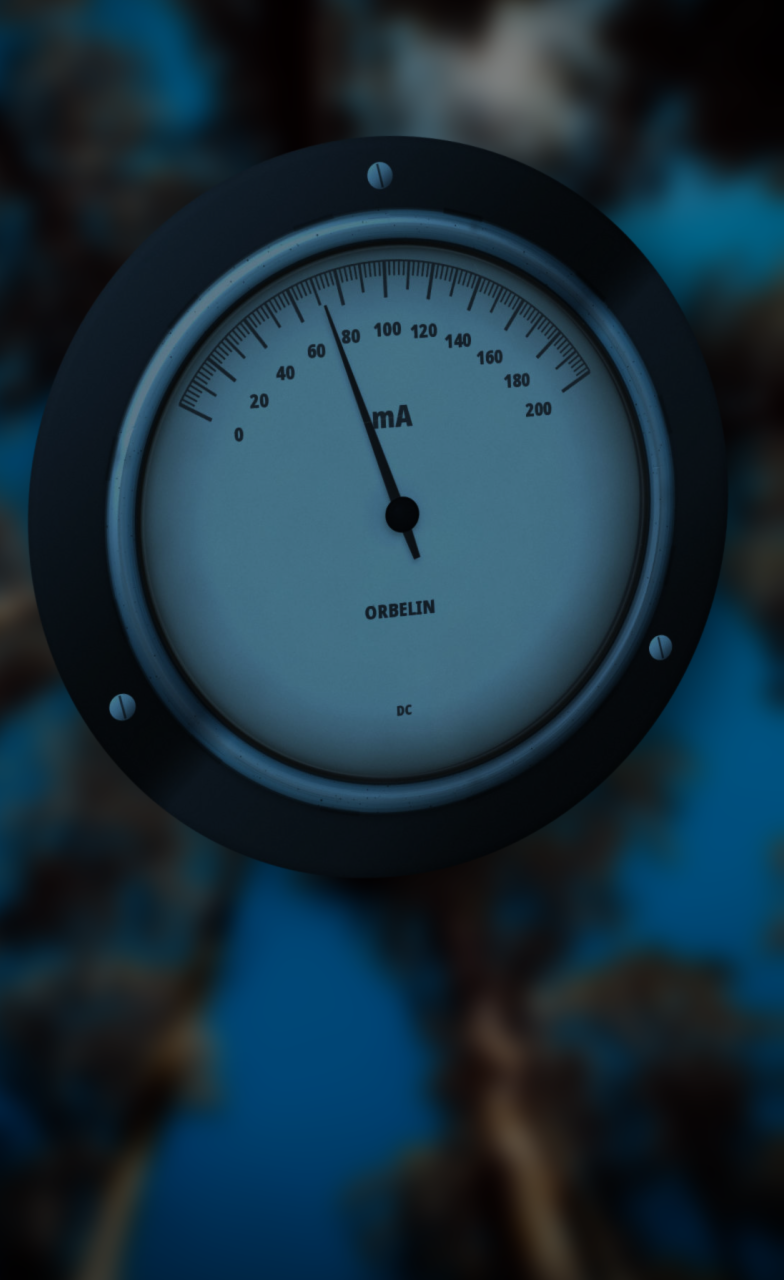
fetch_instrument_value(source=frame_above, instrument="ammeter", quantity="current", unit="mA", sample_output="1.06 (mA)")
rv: 70 (mA)
